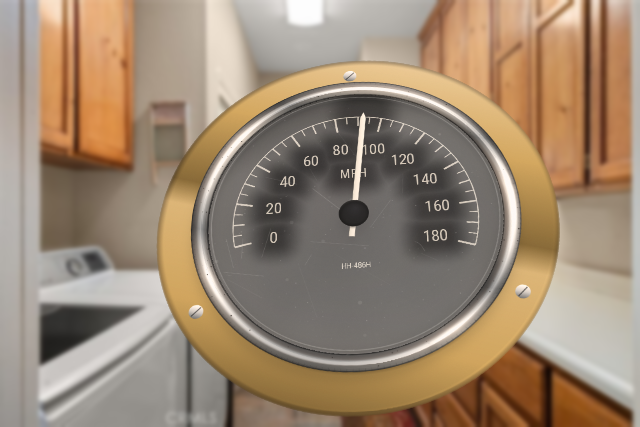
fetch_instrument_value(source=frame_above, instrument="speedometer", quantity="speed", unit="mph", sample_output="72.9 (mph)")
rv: 92.5 (mph)
